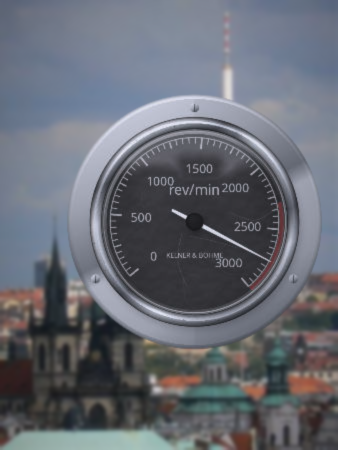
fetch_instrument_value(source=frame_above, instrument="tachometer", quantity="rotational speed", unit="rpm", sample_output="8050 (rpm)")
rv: 2750 (rpm)
